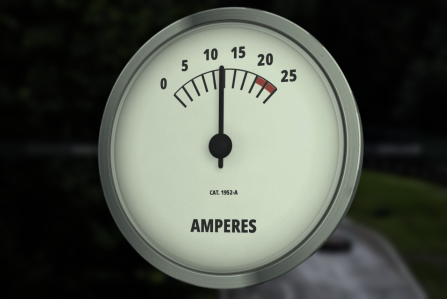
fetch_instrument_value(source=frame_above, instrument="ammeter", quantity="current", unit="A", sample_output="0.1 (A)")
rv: 12.5 (A)
